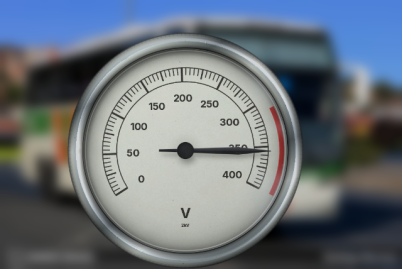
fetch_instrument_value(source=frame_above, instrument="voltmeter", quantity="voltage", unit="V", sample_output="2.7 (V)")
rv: 355 (V)
